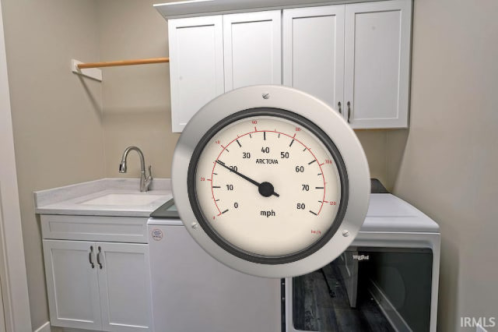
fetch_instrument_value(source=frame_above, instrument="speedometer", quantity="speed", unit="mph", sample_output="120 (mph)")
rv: 20 (mph)
